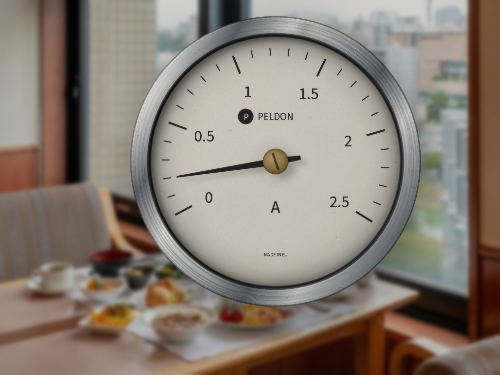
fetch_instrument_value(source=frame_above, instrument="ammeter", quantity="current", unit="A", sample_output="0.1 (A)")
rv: 0.2 (A)
